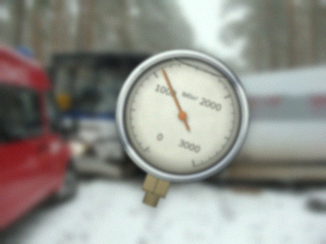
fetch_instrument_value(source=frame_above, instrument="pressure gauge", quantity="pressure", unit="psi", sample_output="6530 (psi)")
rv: 1100 (psi)
